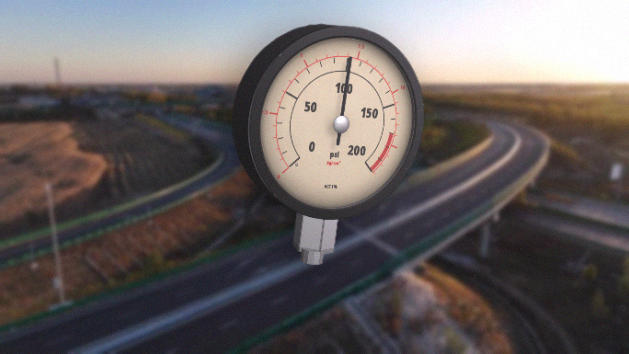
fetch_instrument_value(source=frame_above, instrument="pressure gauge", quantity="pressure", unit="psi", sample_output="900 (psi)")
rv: 100 (psi)
